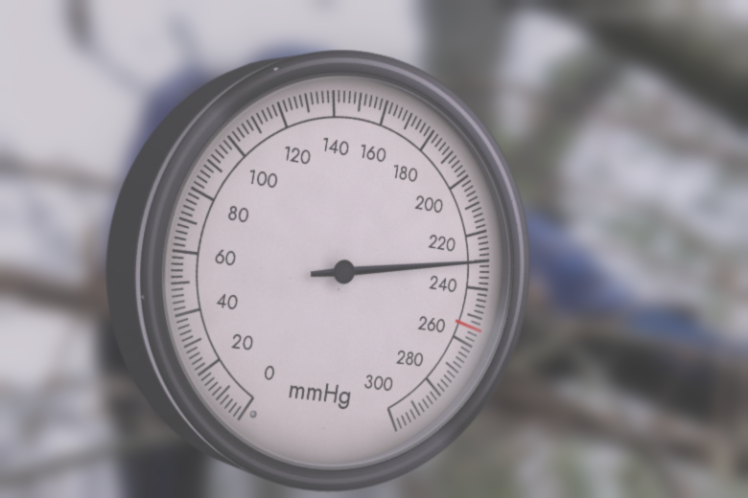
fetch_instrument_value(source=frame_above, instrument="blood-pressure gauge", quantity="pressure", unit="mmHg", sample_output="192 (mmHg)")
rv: 230 (mmHg)
